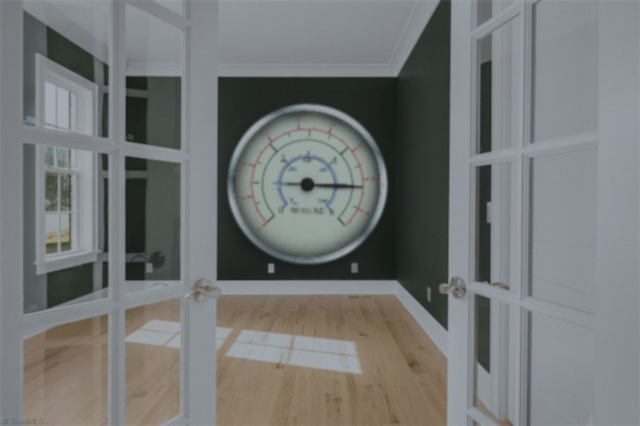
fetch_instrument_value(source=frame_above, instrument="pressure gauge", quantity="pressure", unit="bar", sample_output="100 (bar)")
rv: 5 (bar)
